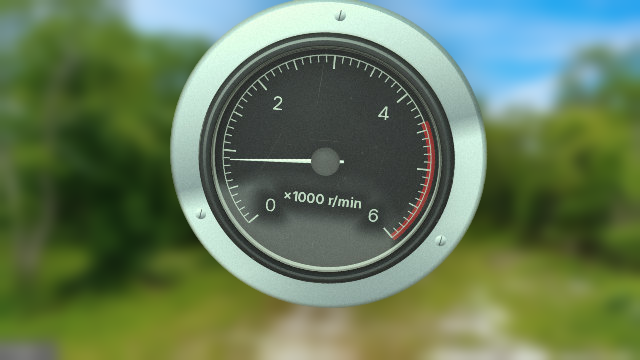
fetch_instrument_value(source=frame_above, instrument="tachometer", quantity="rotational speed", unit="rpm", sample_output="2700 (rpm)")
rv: 900 (rpm)
